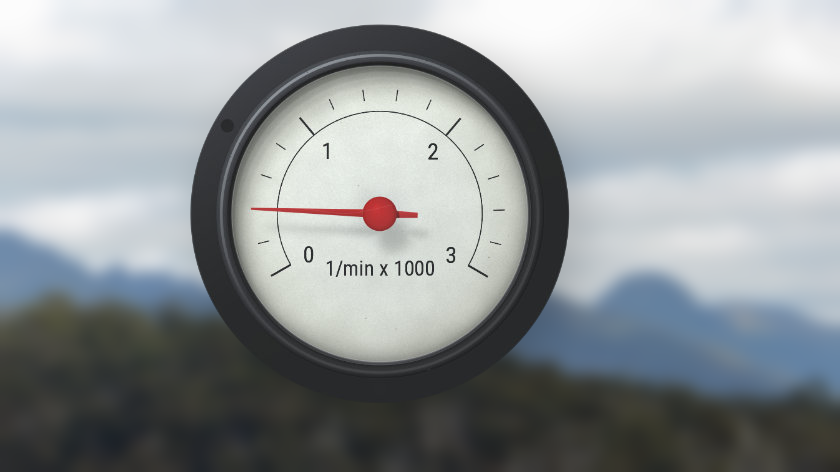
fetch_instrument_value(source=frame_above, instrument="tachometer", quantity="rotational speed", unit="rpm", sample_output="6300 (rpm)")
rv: 400 (rpm)
